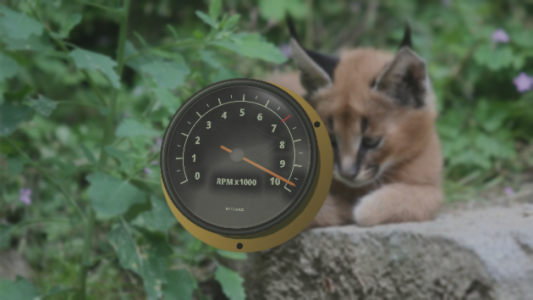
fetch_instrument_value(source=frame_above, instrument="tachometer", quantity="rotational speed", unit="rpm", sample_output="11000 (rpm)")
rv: 9750 (rpm)
